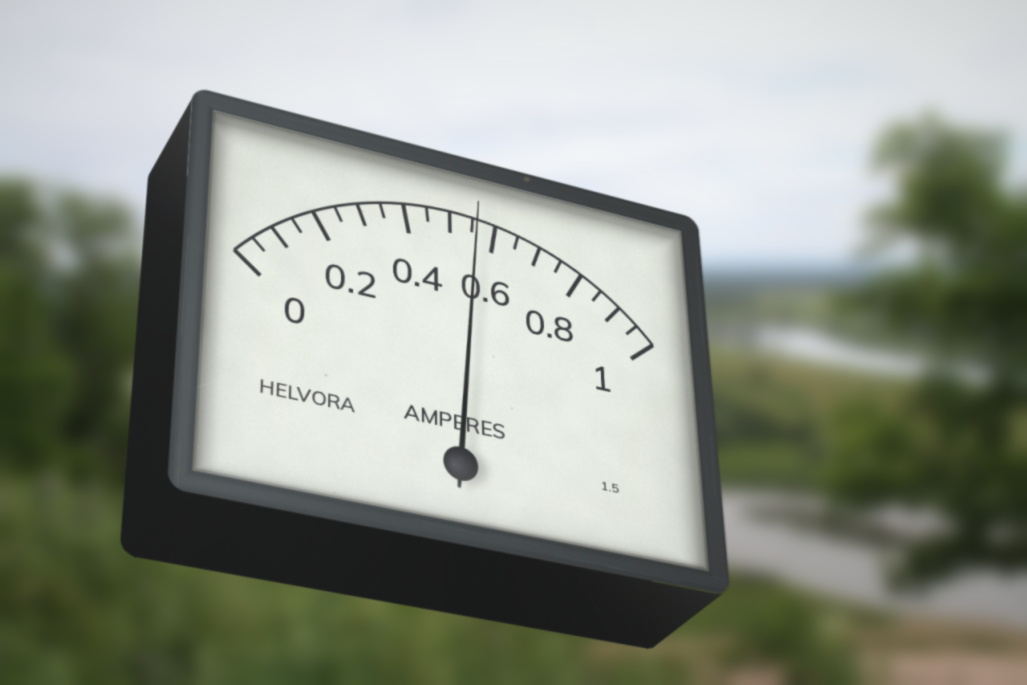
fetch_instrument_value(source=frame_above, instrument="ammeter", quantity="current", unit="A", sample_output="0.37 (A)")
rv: 0.55 (A)
